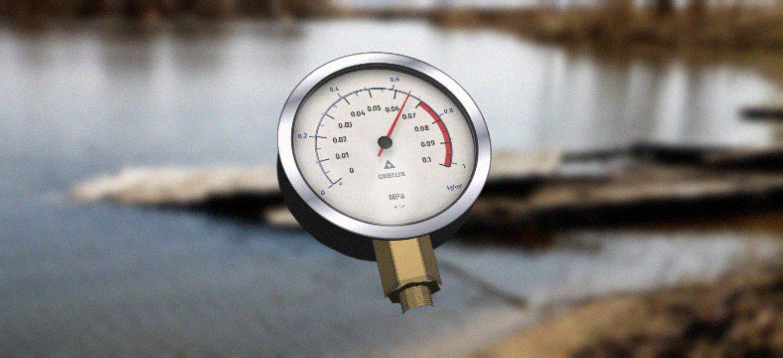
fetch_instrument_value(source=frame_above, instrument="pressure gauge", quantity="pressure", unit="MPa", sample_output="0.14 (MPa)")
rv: 0.065 (MPa)
